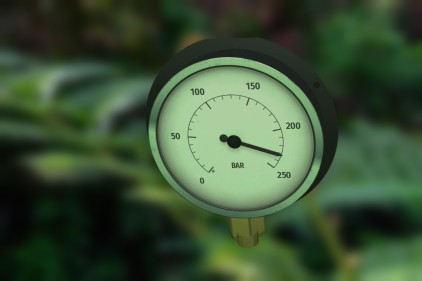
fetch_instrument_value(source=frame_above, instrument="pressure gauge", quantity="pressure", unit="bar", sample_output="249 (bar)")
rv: 230 (bar)
